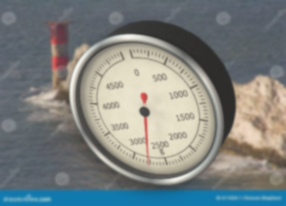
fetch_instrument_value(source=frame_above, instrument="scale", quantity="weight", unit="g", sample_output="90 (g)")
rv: 2750 (g)
